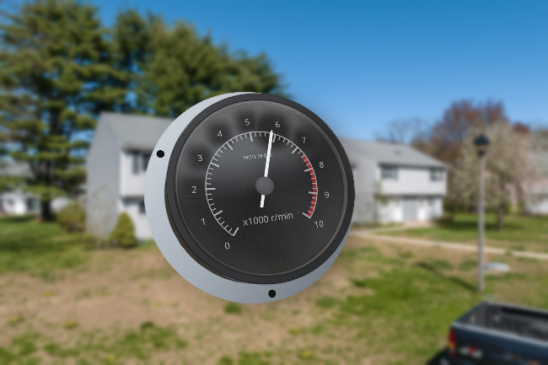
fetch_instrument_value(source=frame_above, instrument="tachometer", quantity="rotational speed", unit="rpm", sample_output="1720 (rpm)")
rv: 5800 (rpm)
